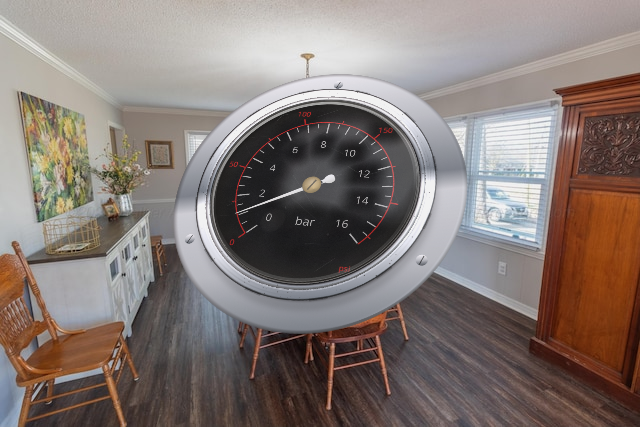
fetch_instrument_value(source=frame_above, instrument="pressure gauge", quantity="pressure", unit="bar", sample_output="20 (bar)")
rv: 1 (bar)
